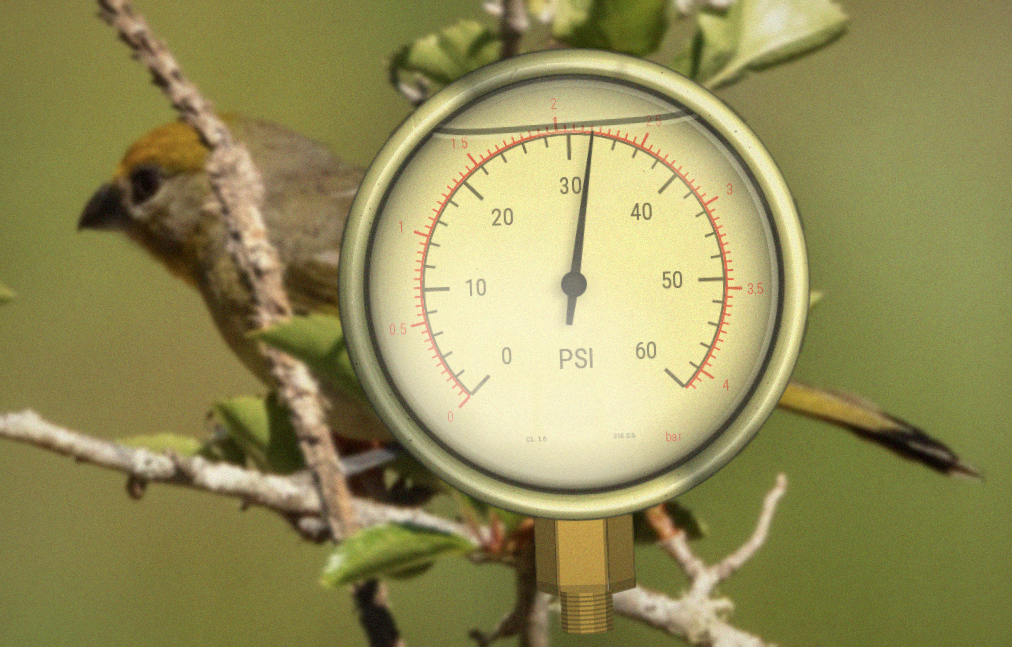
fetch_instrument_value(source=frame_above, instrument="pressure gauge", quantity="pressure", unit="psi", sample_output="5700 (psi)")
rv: 32 (psi)
